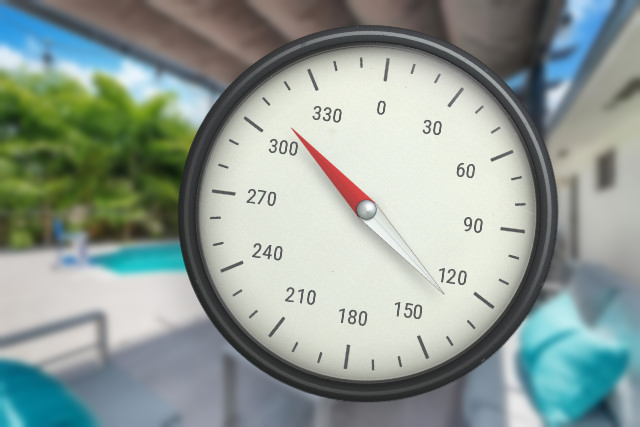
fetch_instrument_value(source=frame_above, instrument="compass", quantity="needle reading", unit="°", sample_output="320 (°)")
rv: 310 (°)
